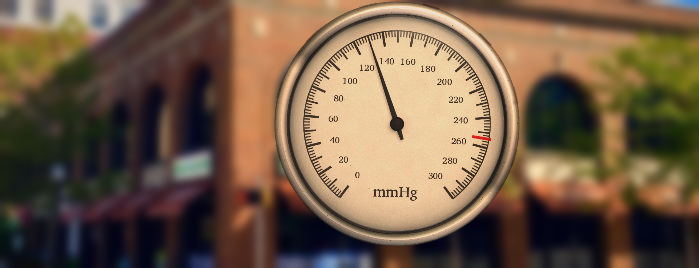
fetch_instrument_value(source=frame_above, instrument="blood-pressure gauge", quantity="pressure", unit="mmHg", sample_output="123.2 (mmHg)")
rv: 130 (mmHg)
